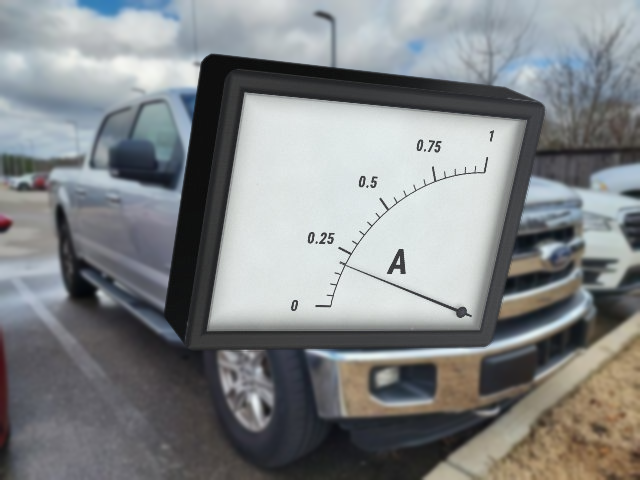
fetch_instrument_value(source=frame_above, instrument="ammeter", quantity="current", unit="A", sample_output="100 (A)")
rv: 0.2 (A)
